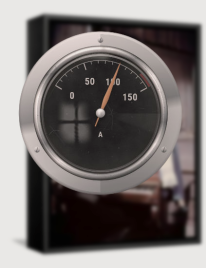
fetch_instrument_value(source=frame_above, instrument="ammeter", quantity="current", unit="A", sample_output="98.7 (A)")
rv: 100 (A)
